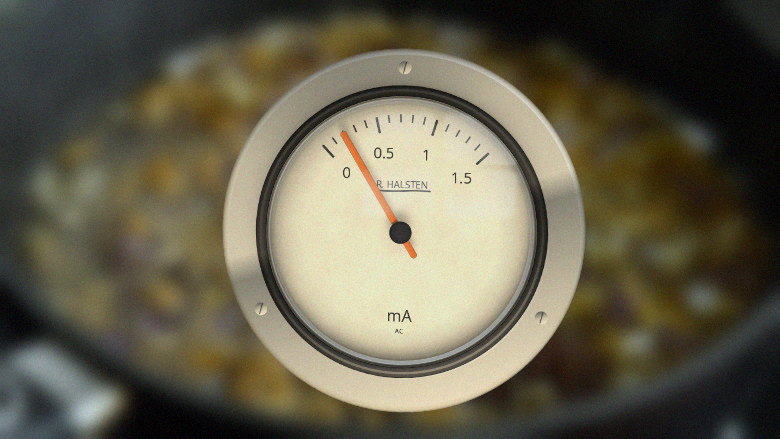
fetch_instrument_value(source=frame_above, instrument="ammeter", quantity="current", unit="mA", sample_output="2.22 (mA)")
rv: 0.2 (mA)
